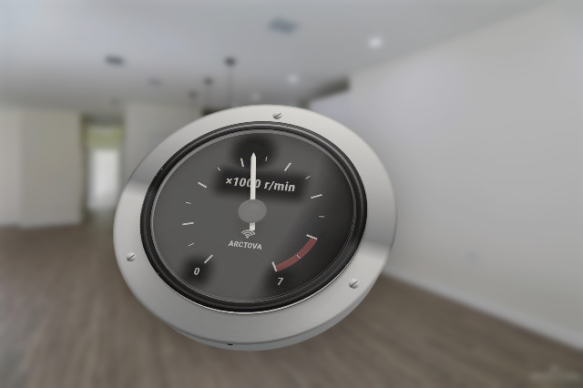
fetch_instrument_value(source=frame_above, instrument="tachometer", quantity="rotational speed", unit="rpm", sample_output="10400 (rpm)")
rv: 3250 (rpm)
